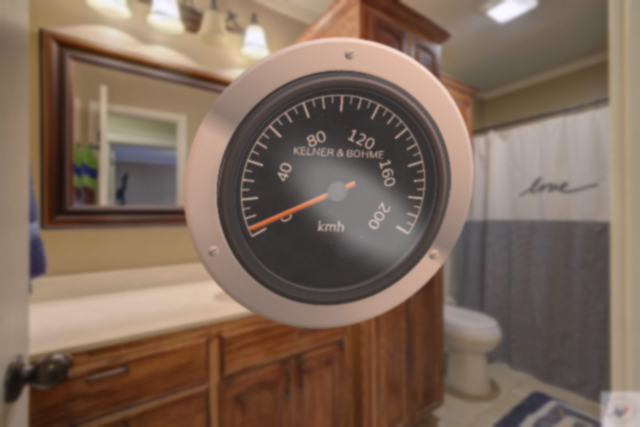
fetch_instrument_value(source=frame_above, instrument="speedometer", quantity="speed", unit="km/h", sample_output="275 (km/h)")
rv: 5 (km/h)
